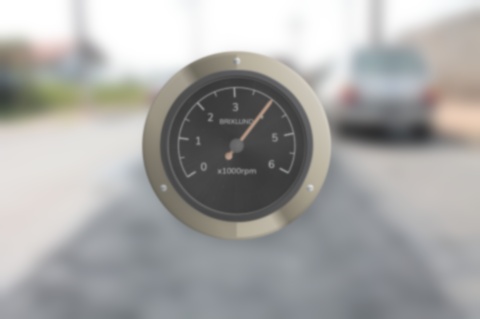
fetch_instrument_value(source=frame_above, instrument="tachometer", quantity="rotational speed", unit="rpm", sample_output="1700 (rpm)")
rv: 4000 (rpm)
